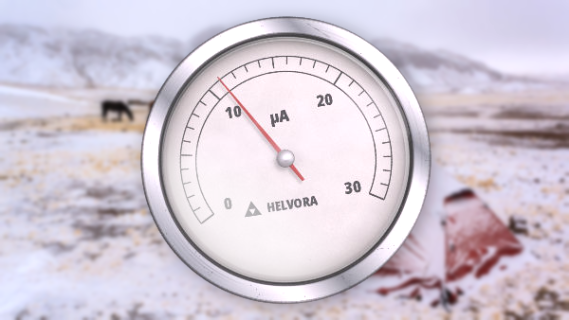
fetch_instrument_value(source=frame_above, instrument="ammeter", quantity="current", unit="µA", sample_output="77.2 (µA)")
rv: 11 (µA)
